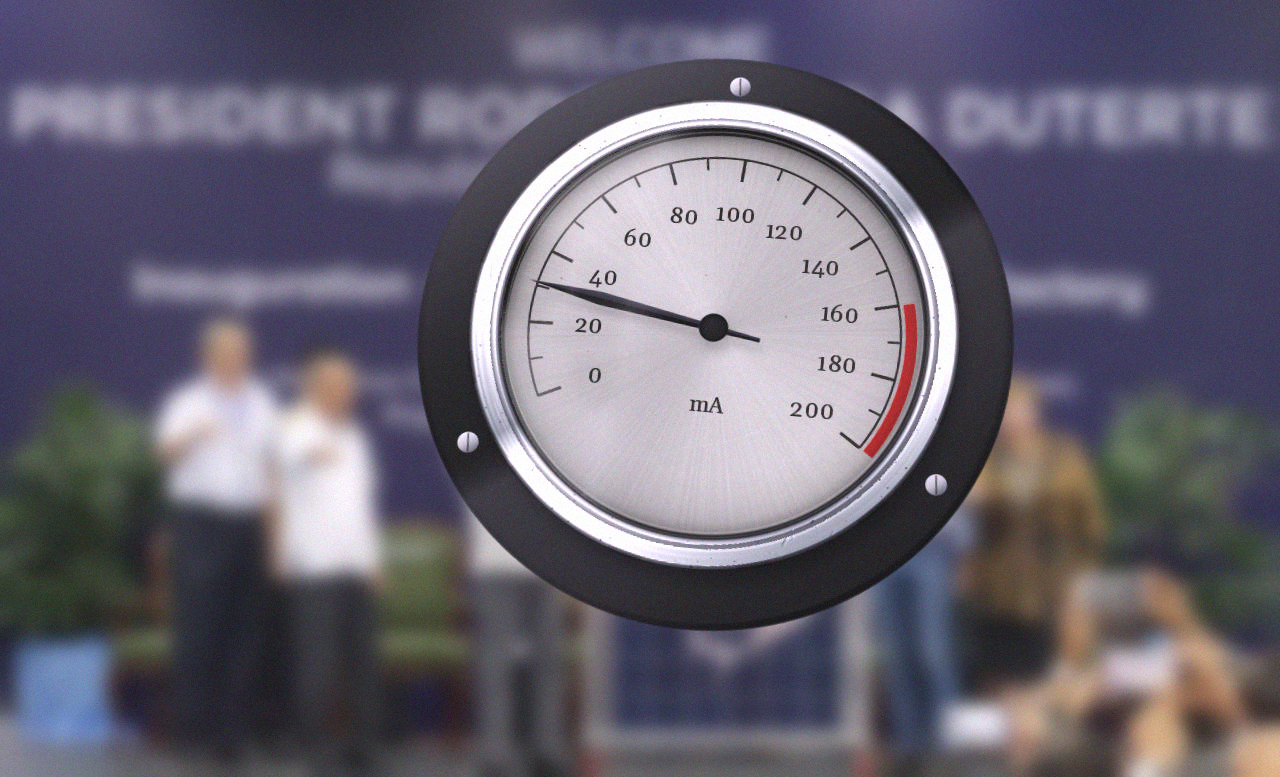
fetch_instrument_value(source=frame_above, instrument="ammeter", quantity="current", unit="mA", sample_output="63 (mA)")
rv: 30 (mA)
